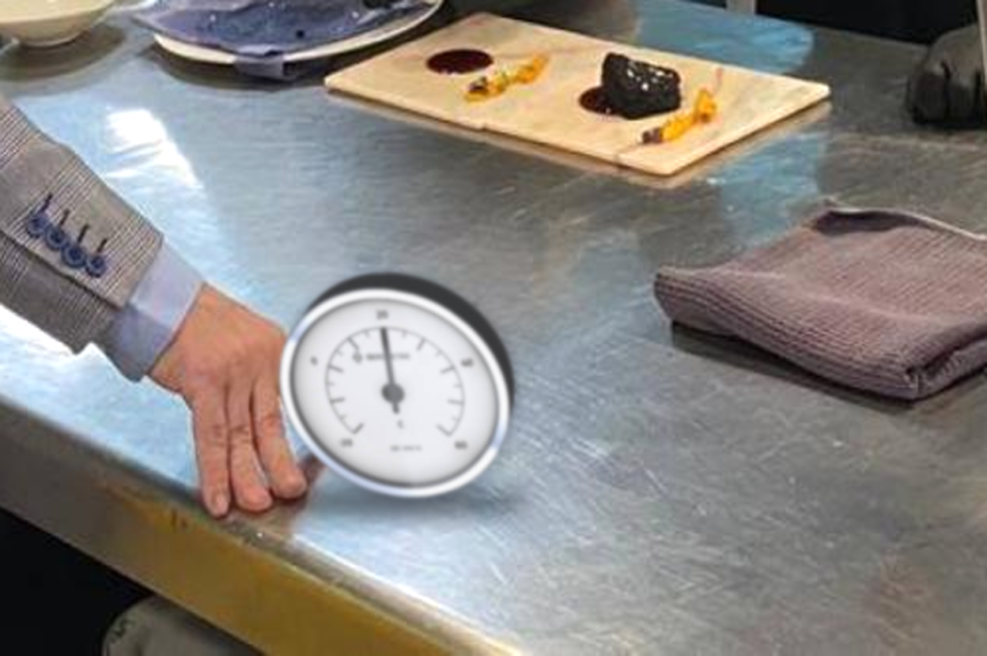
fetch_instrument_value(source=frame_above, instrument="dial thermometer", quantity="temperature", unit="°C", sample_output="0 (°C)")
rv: 20 (°C)
